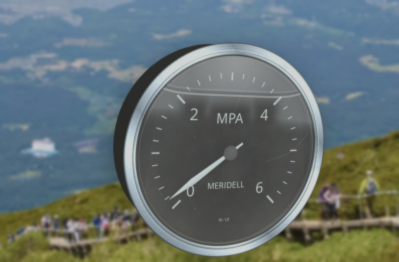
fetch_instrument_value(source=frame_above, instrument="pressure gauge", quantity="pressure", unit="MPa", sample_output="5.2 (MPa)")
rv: 0.2 (MPa)
